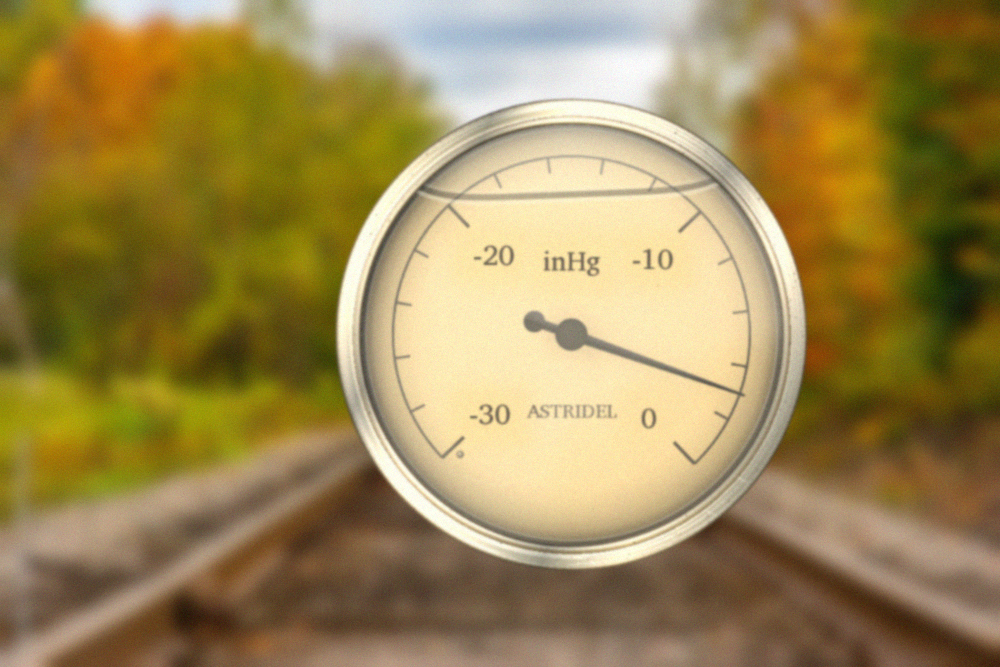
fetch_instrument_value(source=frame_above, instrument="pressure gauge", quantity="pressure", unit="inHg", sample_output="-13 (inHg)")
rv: -3 (inHg)
